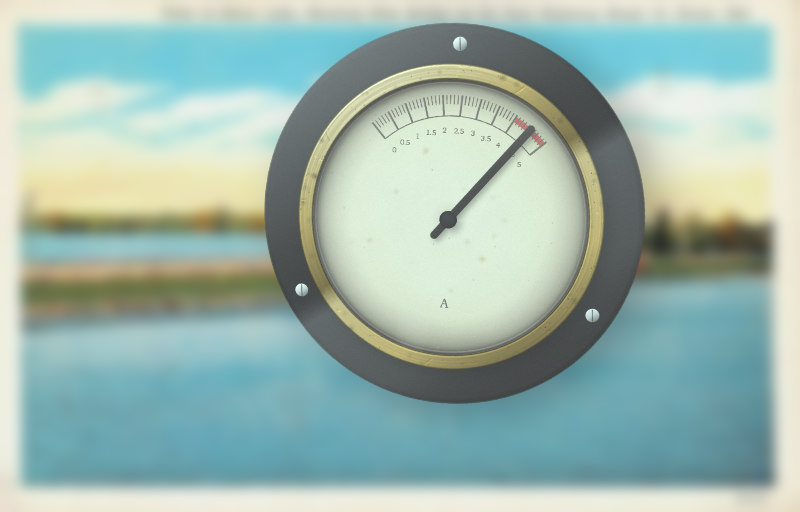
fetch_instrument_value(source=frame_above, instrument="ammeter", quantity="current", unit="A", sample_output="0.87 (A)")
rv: 4.5 (A)
